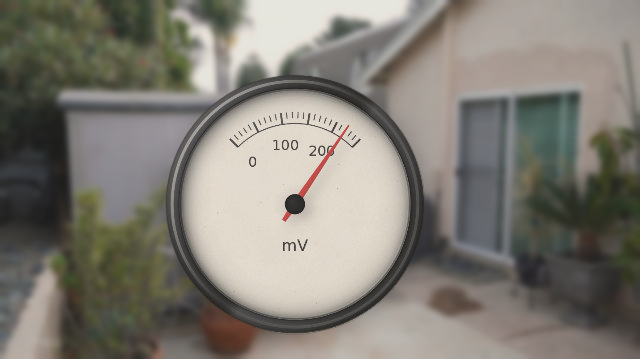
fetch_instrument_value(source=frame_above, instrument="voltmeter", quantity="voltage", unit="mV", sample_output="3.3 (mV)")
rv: 220 (mV)
